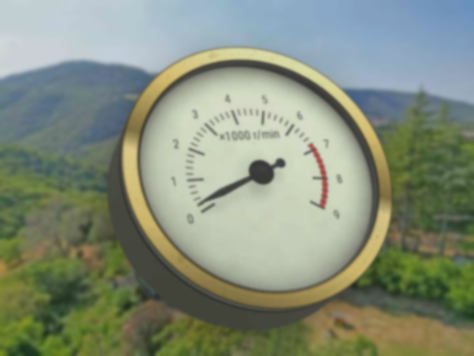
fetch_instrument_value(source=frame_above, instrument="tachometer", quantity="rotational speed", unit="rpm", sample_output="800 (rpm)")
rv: 200 (rpm)
